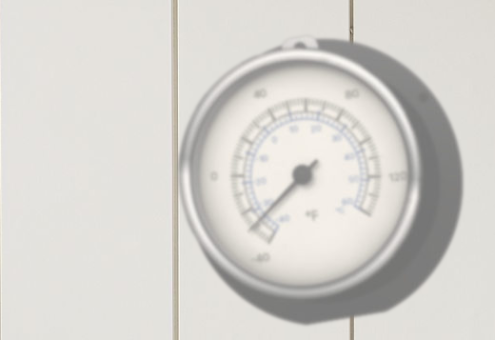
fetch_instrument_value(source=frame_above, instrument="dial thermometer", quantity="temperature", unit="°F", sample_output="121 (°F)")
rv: -30 (°F)
